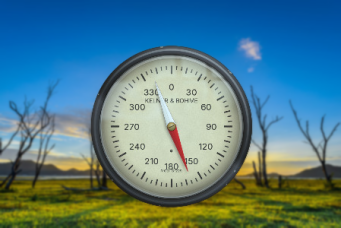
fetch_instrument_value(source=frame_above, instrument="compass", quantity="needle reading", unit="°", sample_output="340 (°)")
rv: 160 (°)
